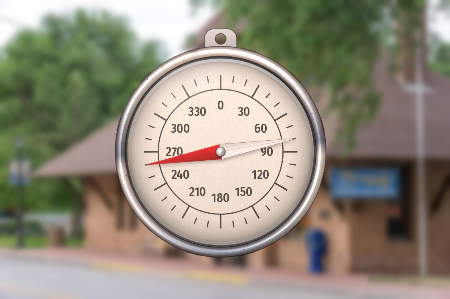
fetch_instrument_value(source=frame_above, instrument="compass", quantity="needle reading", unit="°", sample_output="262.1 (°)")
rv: 260 (°)
